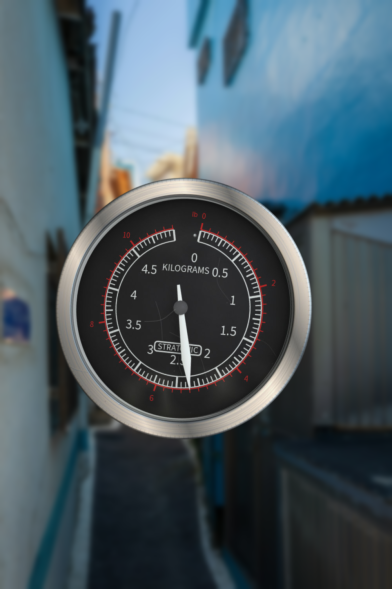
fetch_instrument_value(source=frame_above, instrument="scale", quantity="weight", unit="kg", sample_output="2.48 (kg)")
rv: 2.35 (kg)
